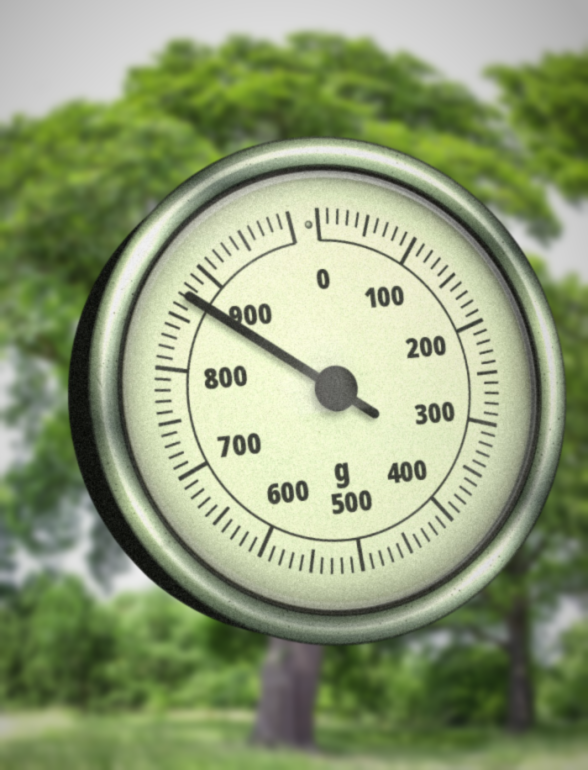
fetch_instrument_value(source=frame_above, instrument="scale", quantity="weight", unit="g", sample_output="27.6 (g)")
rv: 870 (g)
